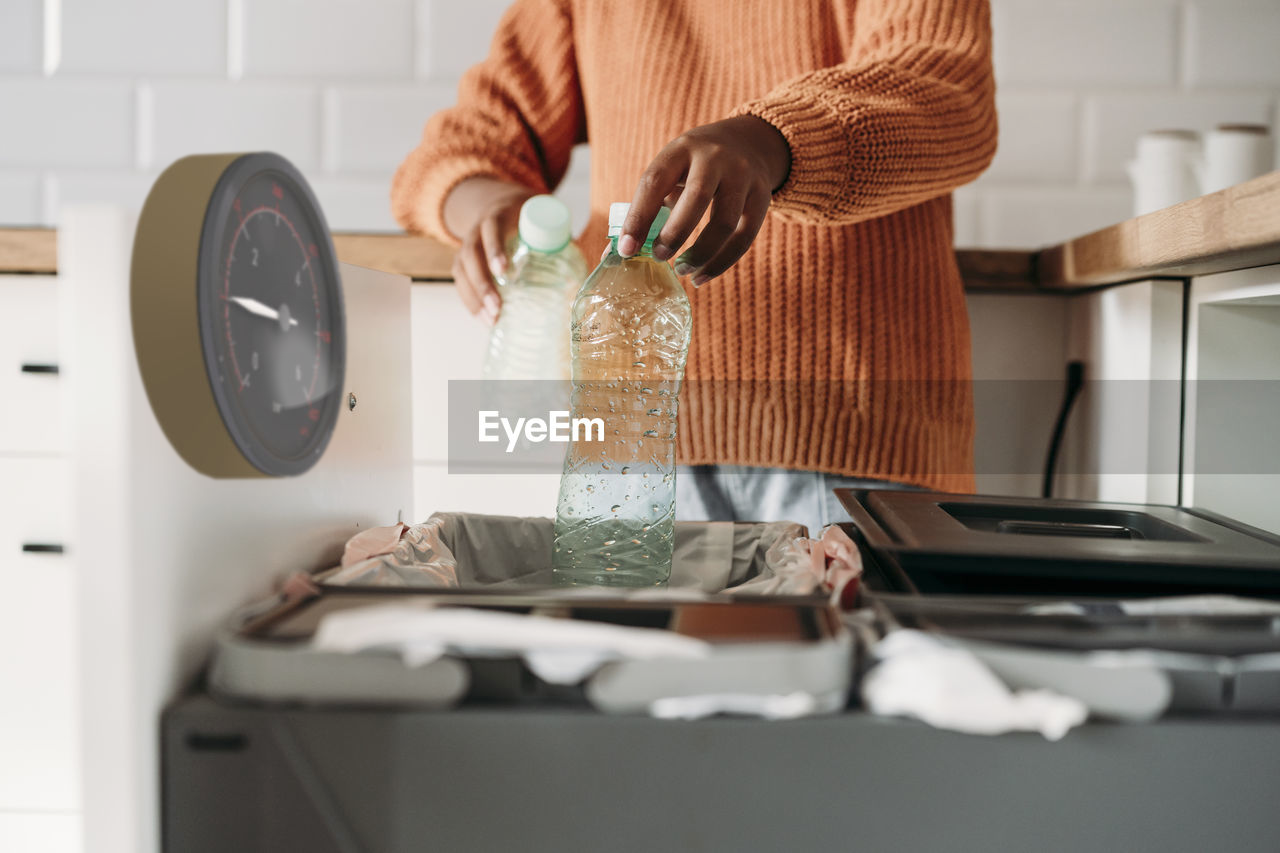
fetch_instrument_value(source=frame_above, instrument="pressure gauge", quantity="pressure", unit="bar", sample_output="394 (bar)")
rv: 1 (bar)
